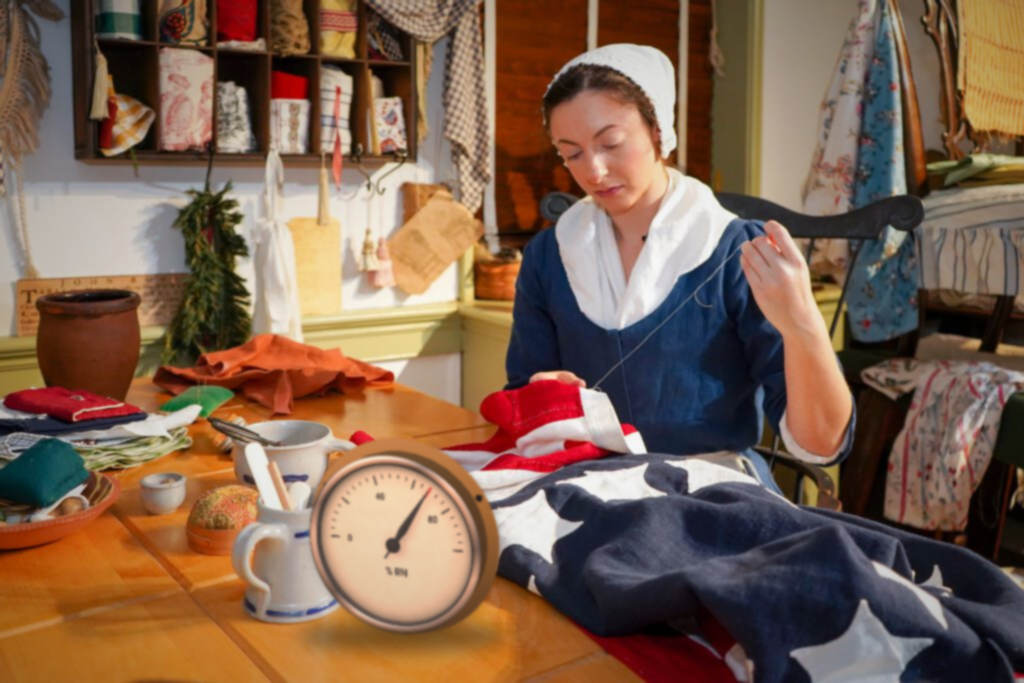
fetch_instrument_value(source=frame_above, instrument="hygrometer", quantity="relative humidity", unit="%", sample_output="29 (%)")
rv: 68 (%)
